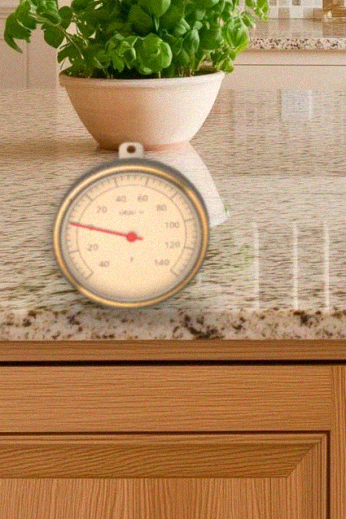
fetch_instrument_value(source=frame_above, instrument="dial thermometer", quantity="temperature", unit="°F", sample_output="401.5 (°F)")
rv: 0 (°F)
